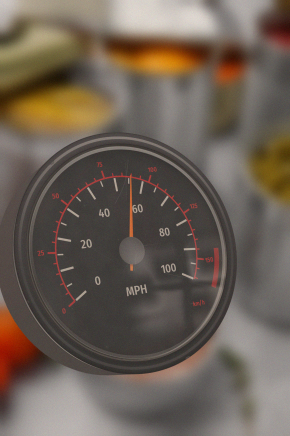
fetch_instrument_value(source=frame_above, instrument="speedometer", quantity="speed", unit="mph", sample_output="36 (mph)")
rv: 55 (mph)
